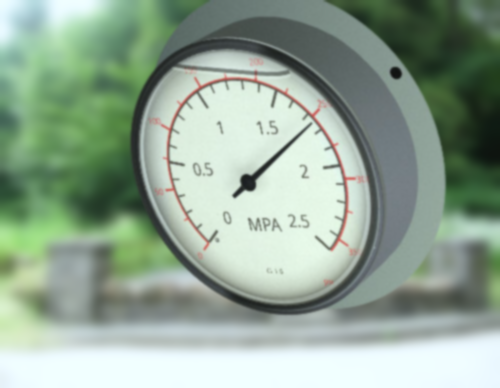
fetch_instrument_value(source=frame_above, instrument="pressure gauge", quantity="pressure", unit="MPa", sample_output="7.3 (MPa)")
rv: 1.75 (MPa)
